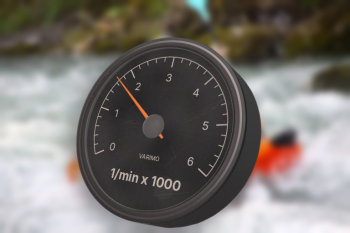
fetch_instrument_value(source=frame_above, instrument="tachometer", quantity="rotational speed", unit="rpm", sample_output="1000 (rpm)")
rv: 1700 (rpm)
